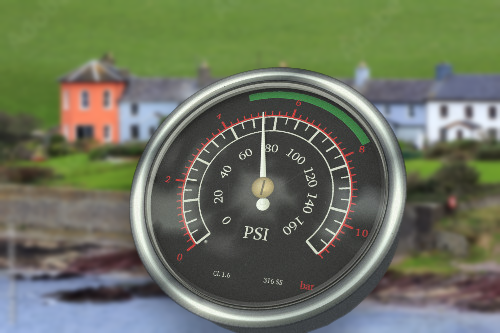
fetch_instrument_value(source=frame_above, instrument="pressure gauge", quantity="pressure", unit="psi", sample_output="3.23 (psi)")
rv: 75 (psi)
